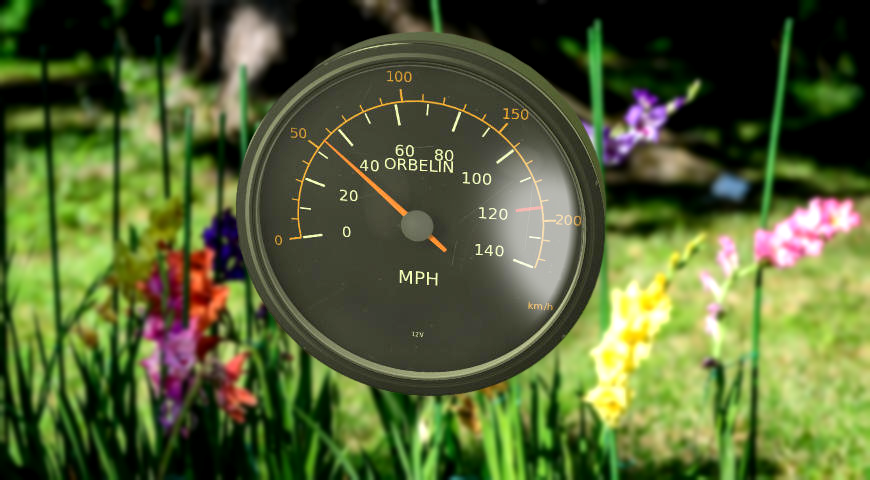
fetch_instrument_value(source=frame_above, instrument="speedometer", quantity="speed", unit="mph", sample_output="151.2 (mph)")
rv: 35 (mph)
